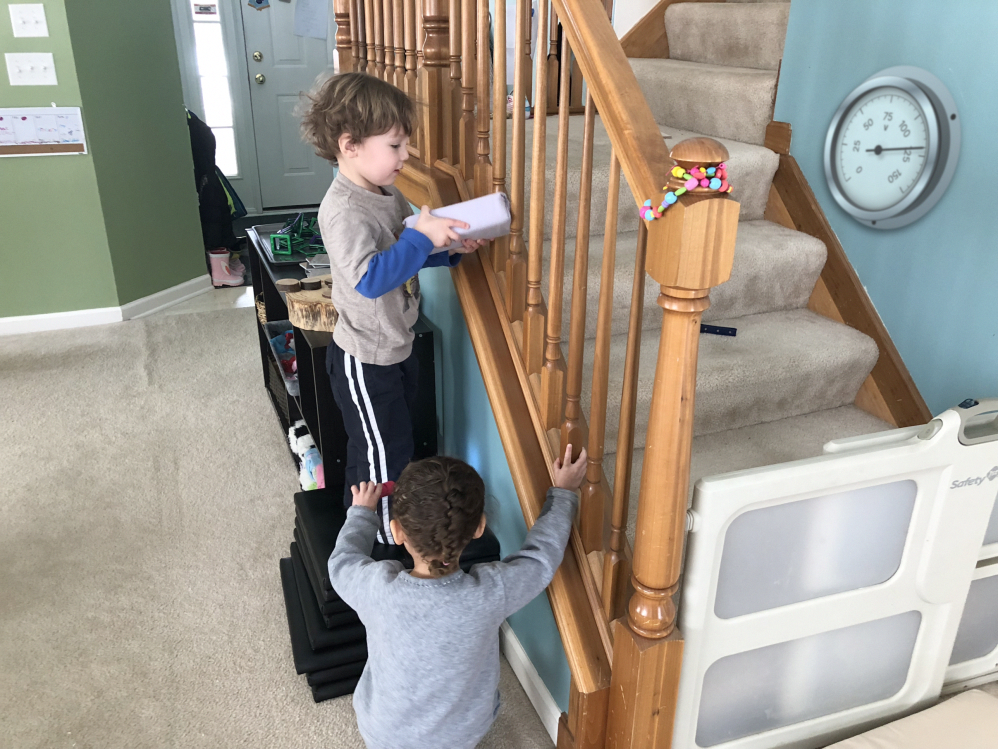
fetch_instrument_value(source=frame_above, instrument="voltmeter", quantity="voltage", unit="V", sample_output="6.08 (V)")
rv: 120 (V)
